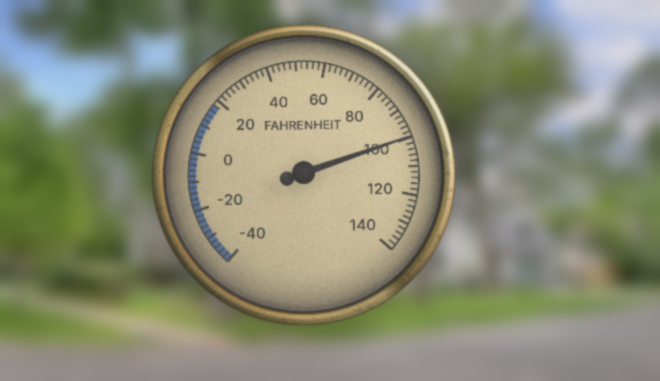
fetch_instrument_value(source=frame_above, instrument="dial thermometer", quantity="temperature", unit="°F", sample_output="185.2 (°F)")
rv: 100 (°F)
